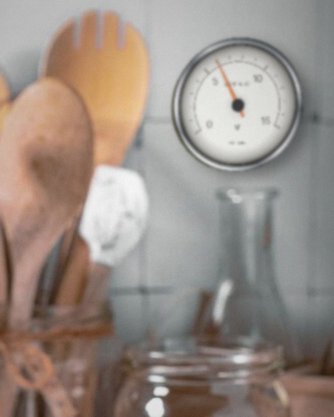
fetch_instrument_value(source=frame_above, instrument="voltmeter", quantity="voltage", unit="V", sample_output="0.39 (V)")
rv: 6 (V)
